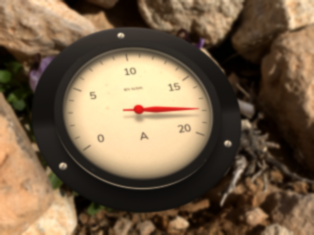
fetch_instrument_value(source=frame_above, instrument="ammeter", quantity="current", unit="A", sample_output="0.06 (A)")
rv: 18 (A)
